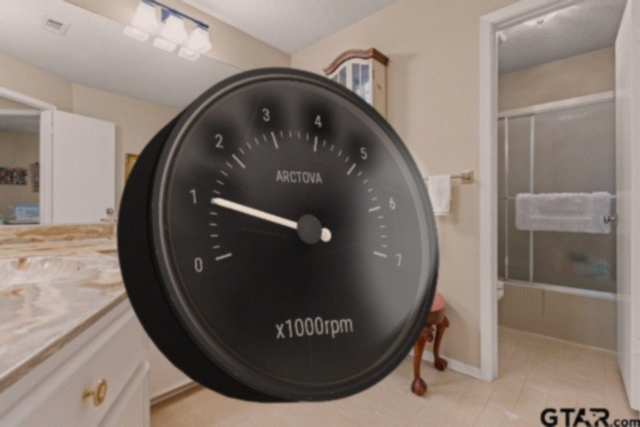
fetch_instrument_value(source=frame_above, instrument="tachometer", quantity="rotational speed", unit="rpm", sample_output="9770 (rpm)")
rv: 1000 (rpm)
